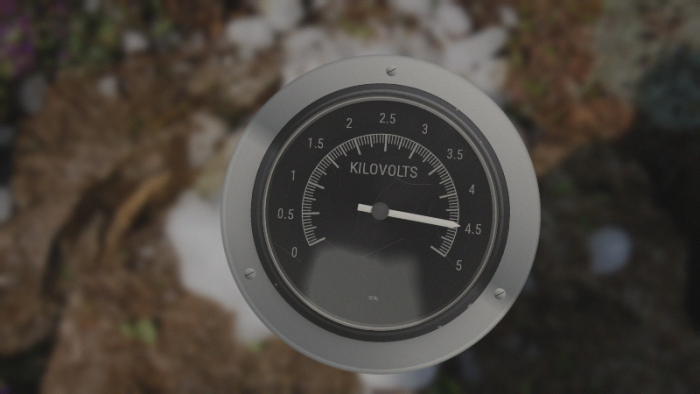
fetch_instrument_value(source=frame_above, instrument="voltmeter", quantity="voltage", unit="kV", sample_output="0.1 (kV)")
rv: 4.5 (kV)
